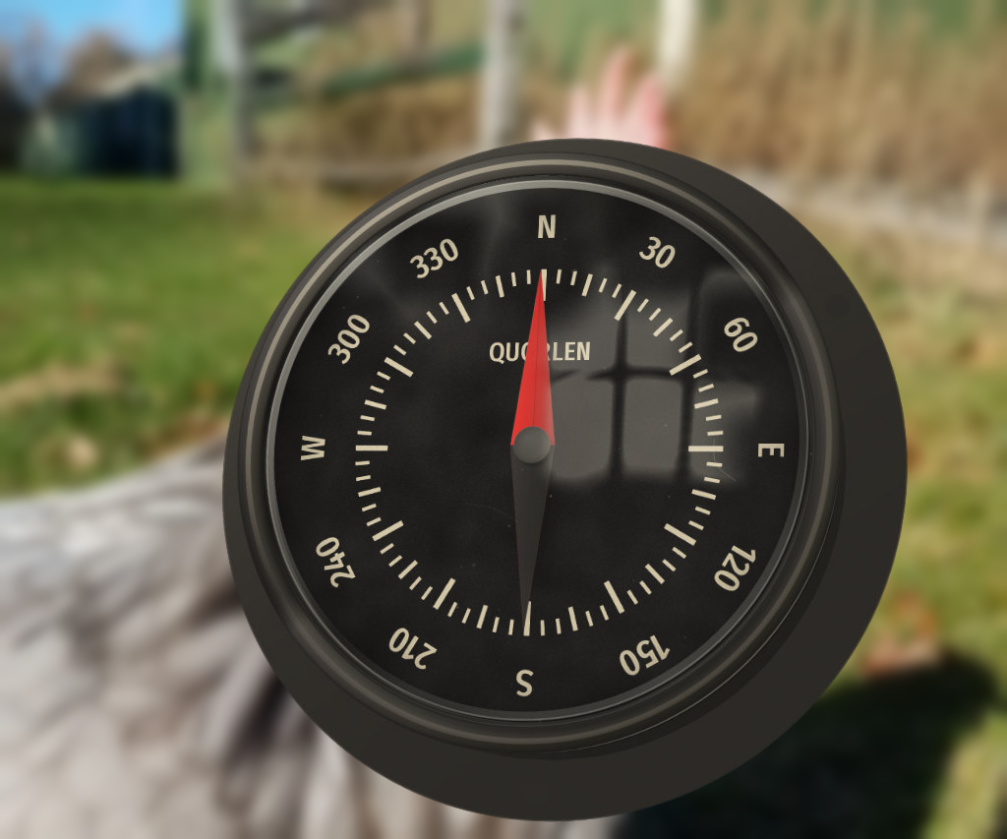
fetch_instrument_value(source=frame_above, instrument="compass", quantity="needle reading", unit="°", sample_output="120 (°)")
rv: 0 (°)
